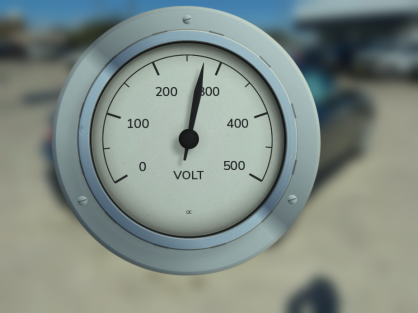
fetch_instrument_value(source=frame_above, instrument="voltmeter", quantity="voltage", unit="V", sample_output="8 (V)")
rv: 275 (V)
